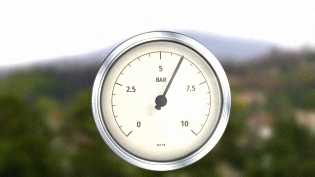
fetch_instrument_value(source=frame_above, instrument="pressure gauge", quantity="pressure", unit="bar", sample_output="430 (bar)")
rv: 6 (bar)
